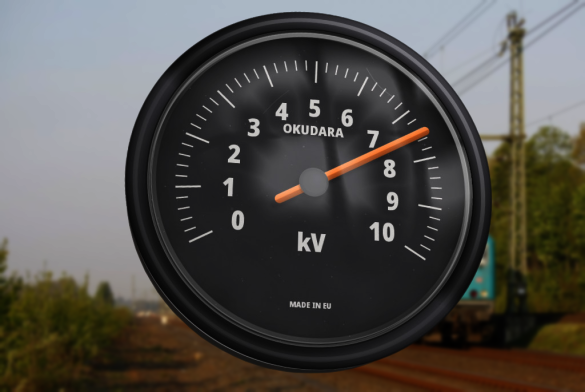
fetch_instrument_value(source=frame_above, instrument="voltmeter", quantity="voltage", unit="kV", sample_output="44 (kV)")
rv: 7.5 (kV)
